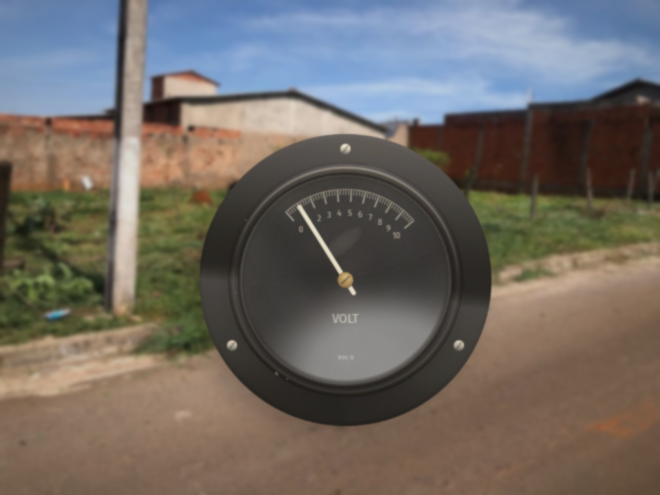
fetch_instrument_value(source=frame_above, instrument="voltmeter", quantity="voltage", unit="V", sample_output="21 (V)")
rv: 1 (V)
